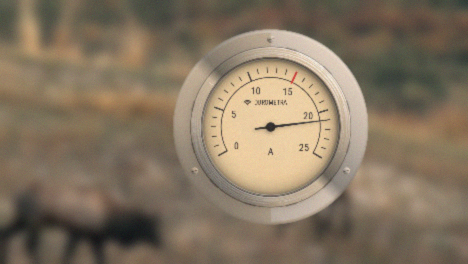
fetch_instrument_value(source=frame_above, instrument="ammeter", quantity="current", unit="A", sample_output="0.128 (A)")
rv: 21 (A)
